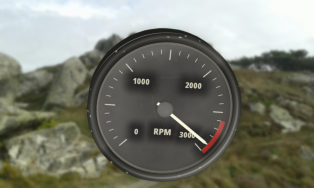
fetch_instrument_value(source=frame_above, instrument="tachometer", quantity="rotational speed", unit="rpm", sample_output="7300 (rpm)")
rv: 2900 (rpm)
